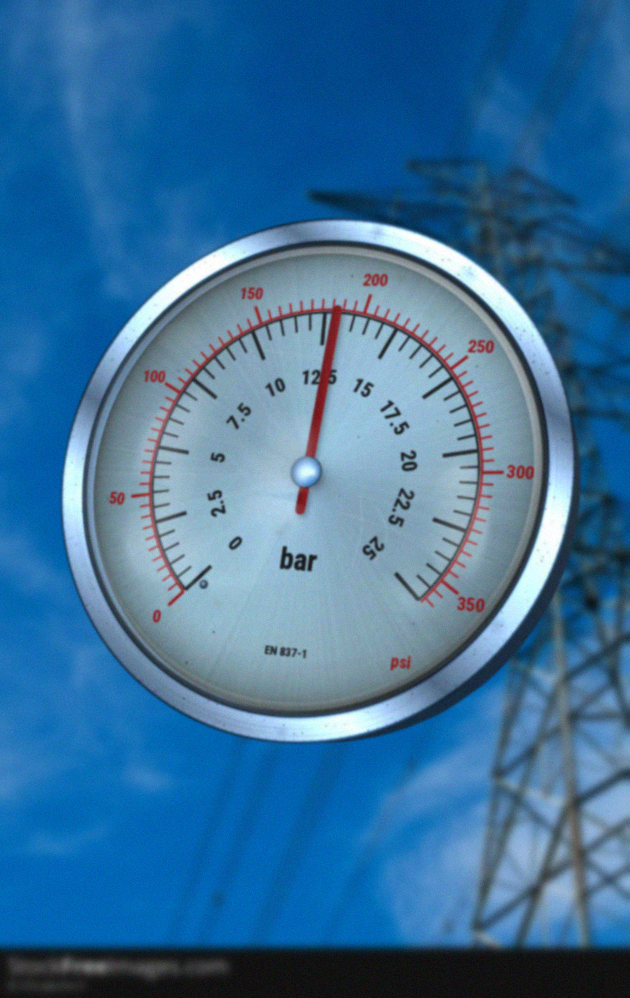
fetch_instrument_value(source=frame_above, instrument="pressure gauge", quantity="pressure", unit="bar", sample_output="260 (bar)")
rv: 13 (bar)
